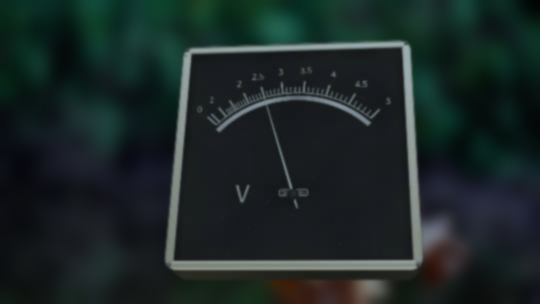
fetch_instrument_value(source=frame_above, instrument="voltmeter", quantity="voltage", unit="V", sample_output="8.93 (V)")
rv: 2.5 (V)
